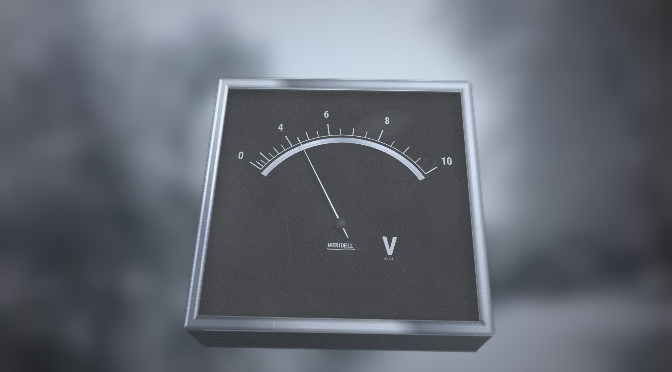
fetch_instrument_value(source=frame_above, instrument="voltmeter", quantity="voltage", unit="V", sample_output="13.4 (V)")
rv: 4.5 (V)
